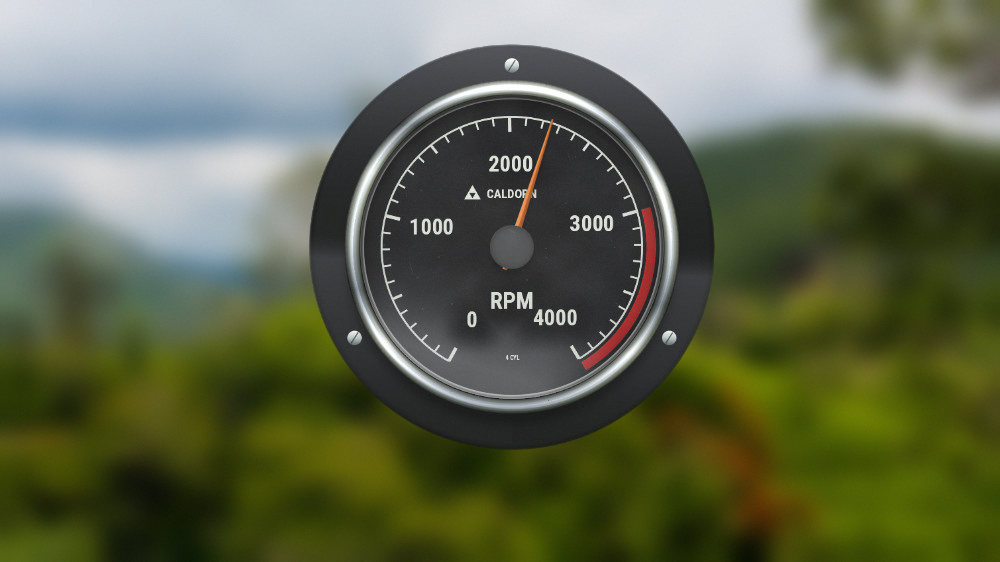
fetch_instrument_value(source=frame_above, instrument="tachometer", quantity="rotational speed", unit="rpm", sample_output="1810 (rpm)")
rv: 2250 (rpm)
